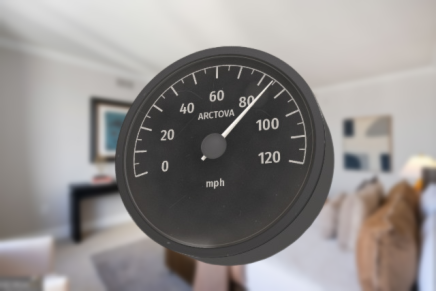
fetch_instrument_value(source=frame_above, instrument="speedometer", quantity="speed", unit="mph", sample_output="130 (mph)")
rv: 85 (mph)
